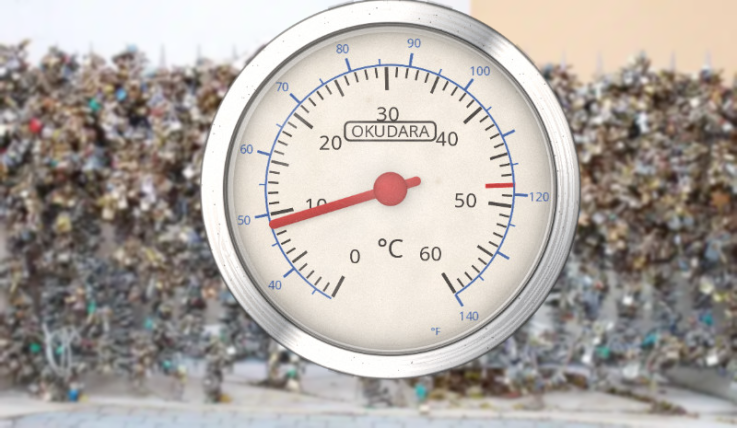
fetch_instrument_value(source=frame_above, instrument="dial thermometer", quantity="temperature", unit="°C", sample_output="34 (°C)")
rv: 9 (°C)
